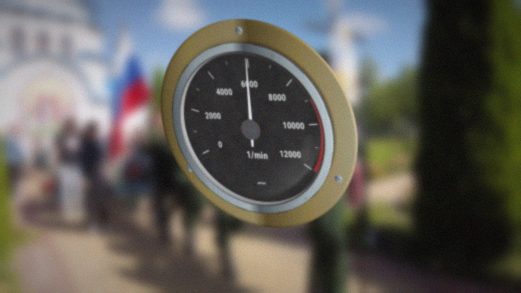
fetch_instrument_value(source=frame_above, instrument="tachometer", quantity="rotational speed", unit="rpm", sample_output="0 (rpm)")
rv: 6000 (rpm)
